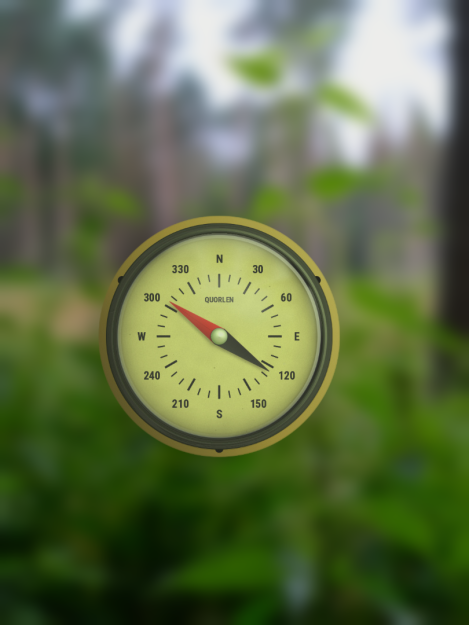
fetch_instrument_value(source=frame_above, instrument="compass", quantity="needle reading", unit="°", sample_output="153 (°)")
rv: 305 (°)
